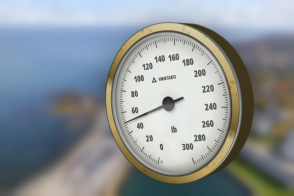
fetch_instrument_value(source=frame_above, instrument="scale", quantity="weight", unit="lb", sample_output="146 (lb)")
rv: 50 (lb)
